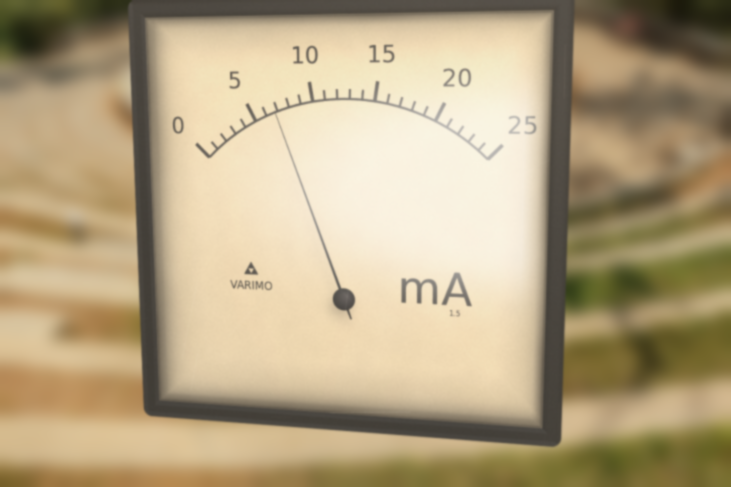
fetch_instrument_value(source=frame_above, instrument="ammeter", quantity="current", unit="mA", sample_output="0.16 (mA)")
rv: 7 (mA)
